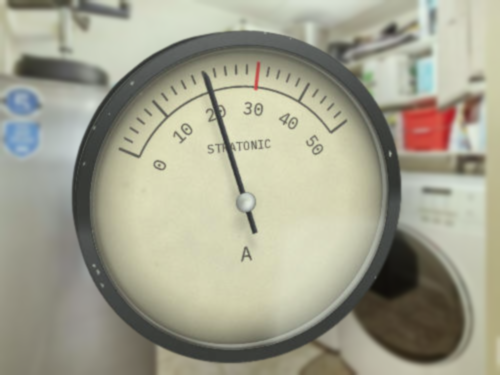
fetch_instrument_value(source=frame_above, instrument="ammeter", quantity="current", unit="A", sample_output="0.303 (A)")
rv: 20 (A)
